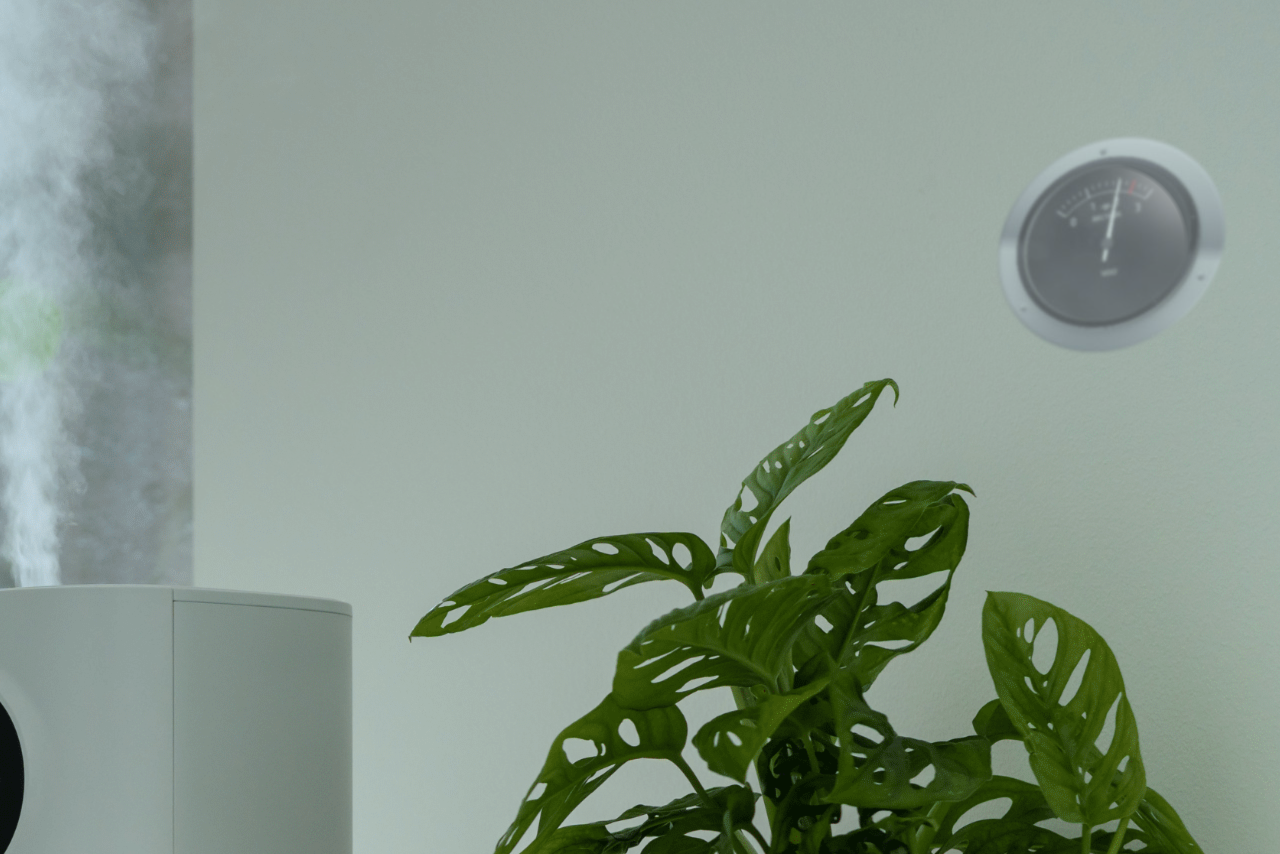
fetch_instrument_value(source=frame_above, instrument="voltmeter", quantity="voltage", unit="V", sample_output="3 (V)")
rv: 2 (V)
